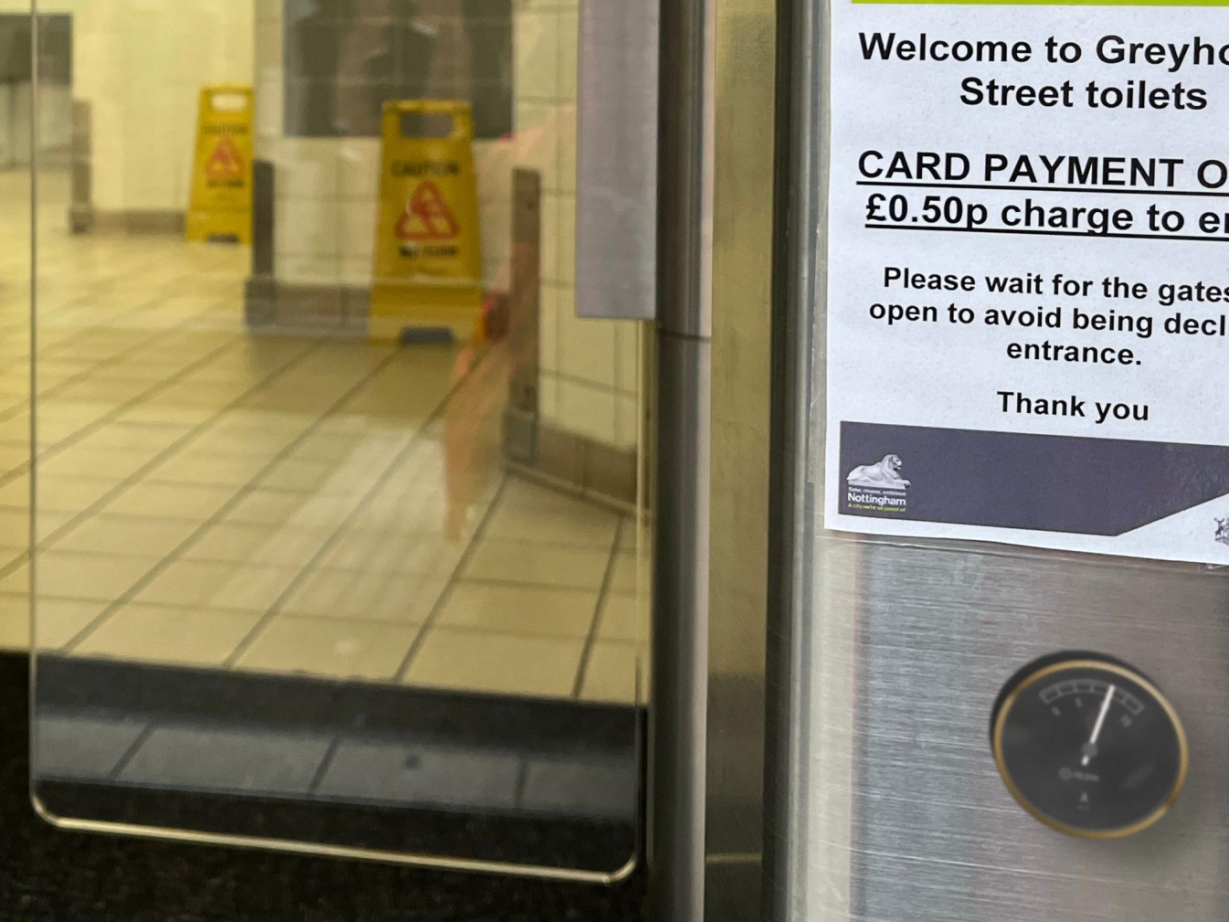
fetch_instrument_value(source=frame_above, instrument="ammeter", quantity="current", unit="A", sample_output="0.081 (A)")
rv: 10 (A)
